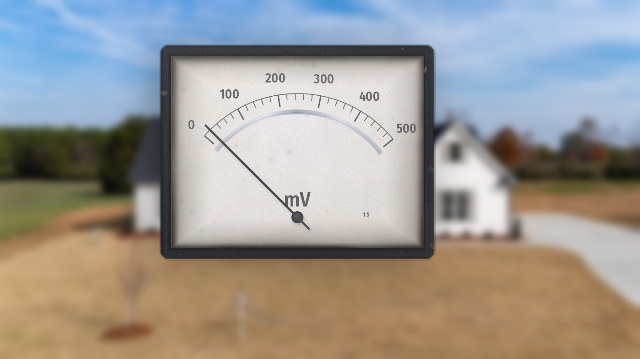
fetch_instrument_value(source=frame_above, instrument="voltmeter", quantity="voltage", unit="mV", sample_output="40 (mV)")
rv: 20 (mV)
